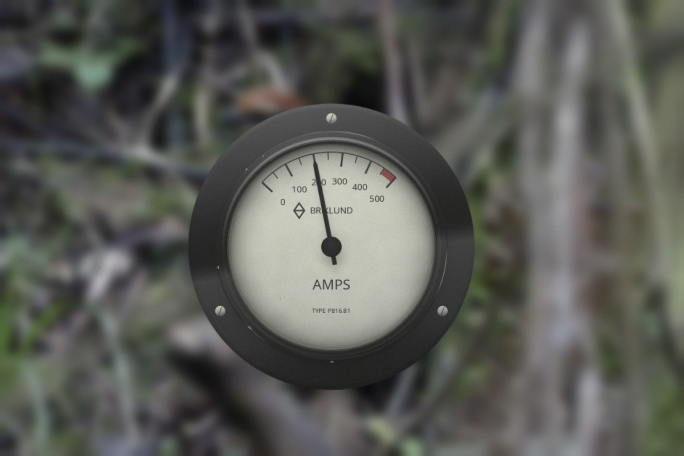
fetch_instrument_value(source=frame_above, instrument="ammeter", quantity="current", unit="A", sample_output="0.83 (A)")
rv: 200 (A)
